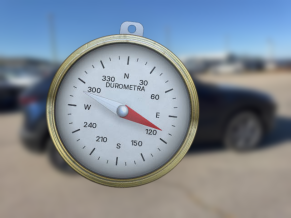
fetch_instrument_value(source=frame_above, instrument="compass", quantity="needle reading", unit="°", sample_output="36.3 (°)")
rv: 110 (°)
